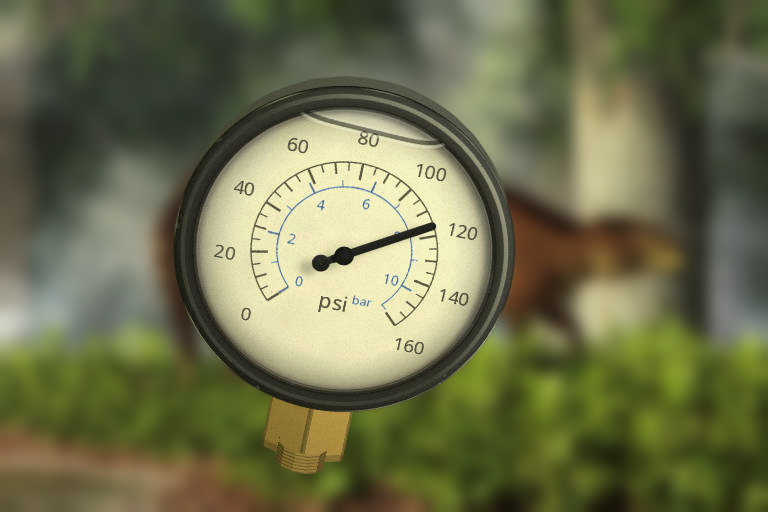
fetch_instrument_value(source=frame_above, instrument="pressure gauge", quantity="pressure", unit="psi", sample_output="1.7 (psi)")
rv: 115 (psi)
